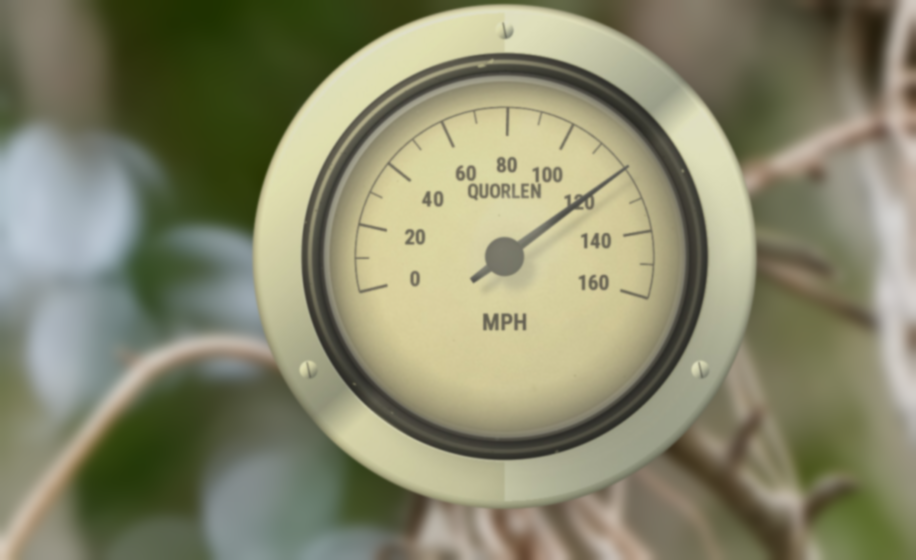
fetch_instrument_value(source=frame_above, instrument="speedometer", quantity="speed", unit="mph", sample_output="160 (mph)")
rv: 120 (mph)
